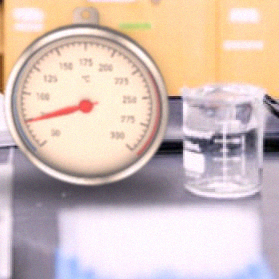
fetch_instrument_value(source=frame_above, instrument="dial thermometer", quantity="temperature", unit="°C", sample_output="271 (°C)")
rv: 75 (°C)
